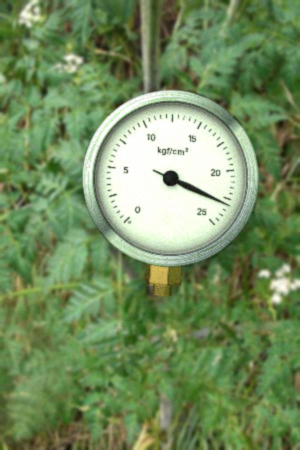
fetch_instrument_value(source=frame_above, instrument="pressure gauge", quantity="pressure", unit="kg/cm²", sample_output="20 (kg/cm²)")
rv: 23 (kg/cm²)
